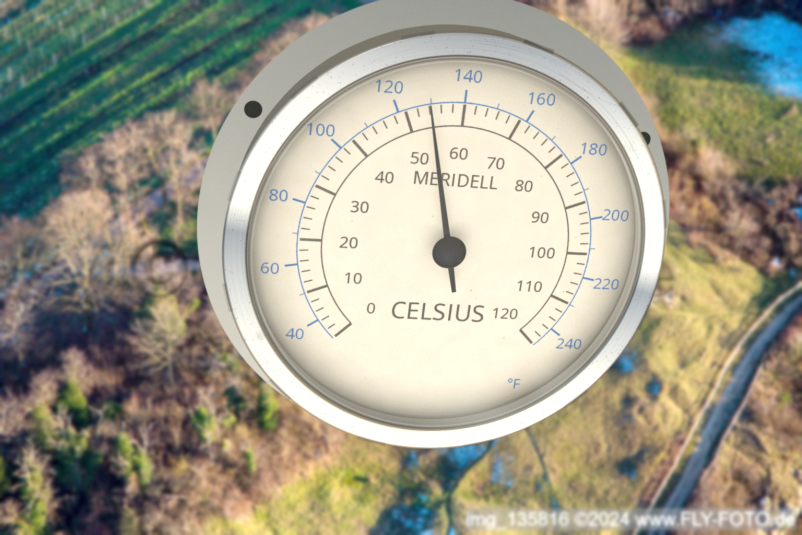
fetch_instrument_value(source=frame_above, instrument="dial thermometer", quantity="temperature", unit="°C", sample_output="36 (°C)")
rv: 54 (°C)
